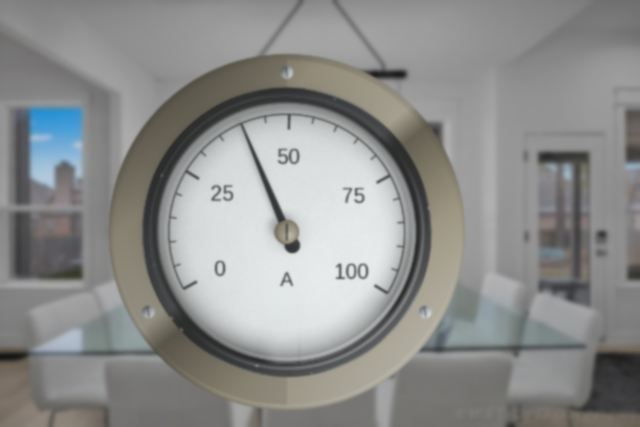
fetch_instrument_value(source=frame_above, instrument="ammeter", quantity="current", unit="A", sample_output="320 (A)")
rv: 40 (A)
